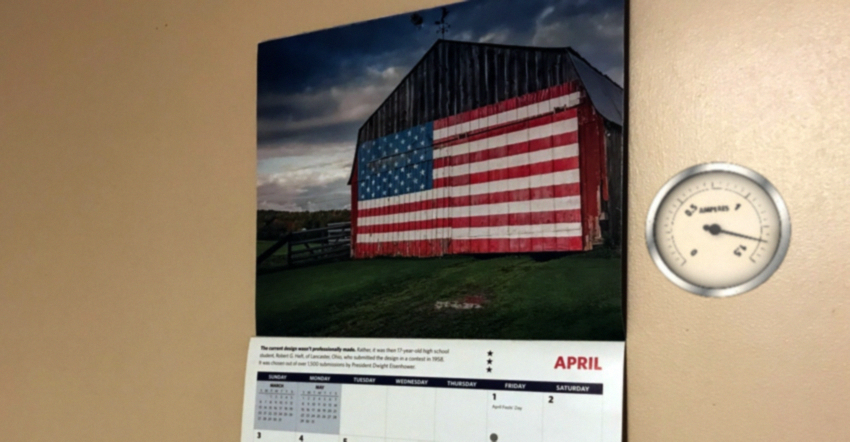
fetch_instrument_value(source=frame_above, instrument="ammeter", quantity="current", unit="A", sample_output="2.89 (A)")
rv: 1.35 (A)
